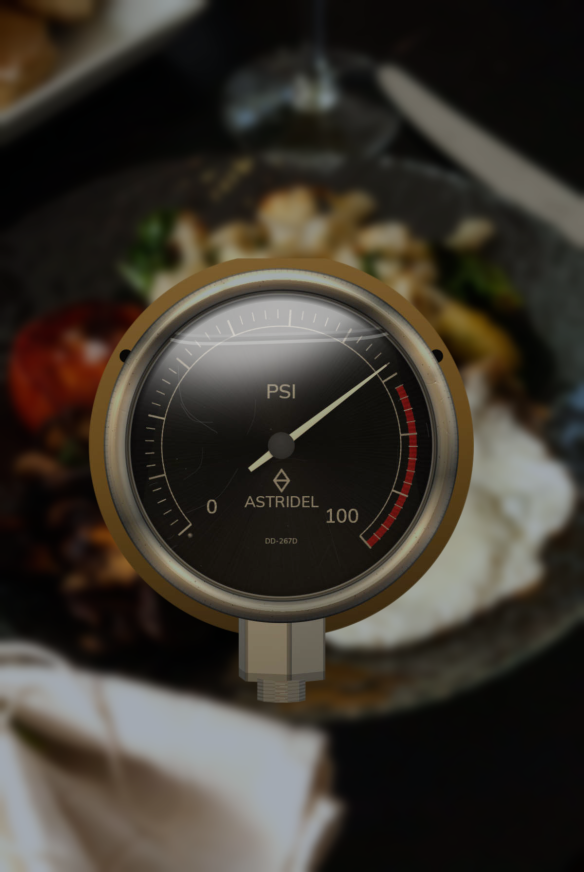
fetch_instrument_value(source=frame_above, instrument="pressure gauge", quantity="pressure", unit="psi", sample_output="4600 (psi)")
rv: 68 (psi)
